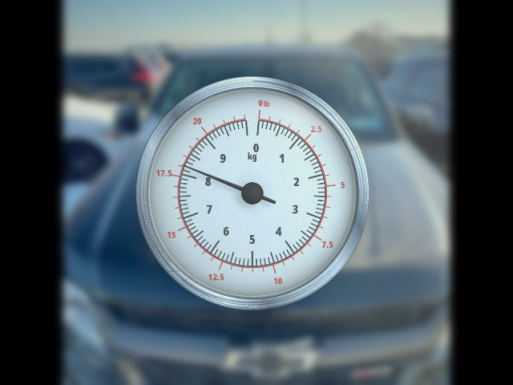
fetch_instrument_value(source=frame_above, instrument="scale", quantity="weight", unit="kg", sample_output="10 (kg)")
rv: 8.2 (kg)
